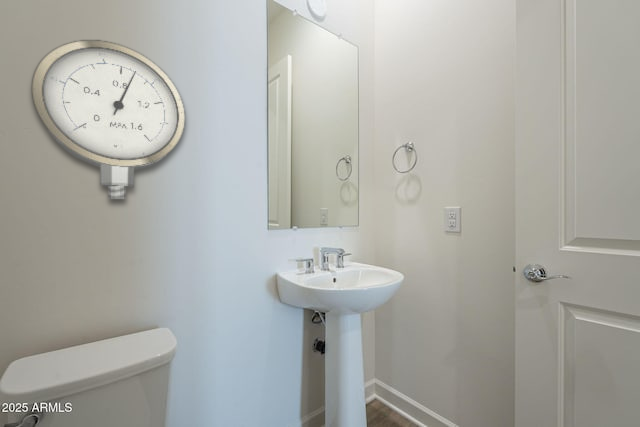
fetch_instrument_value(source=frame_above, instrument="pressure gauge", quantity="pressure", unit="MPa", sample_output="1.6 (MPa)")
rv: 0.9 (MPa)
